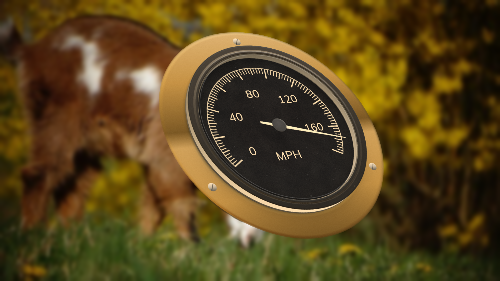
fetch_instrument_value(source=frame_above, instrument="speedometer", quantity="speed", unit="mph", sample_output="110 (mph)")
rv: 170 (mph)
